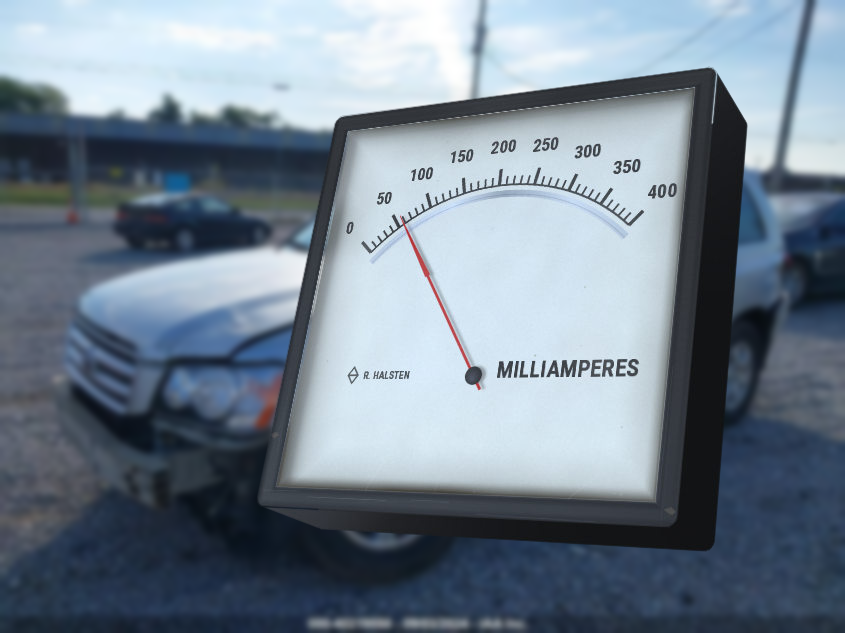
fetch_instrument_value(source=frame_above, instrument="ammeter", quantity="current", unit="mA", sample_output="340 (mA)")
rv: 60 (mA)
